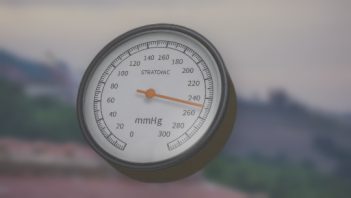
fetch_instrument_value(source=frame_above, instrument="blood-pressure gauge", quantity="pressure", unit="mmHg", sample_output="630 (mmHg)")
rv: 250 (mmHg)
